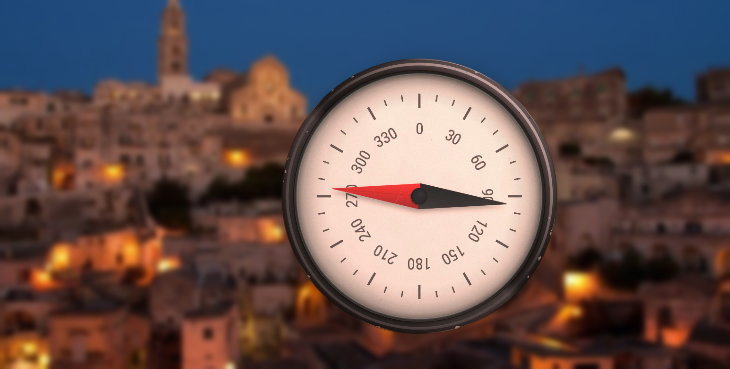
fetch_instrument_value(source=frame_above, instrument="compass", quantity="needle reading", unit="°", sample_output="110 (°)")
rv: 275 (°)
